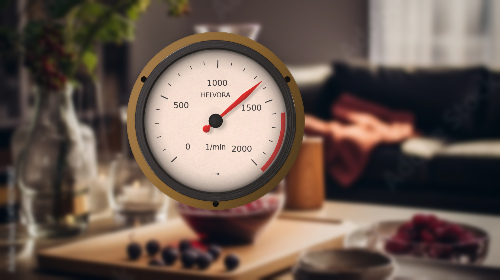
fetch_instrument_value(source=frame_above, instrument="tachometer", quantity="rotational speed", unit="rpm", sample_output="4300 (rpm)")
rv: 1350 (rpm)
